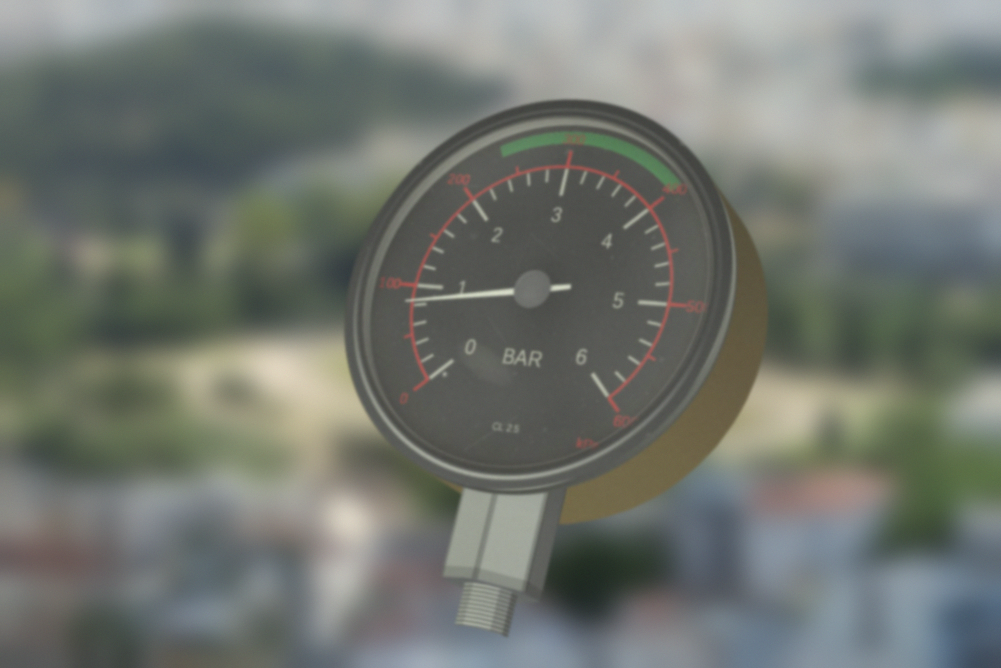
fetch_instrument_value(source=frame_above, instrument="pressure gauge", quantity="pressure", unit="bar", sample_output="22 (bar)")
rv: 0.8 (bar)
